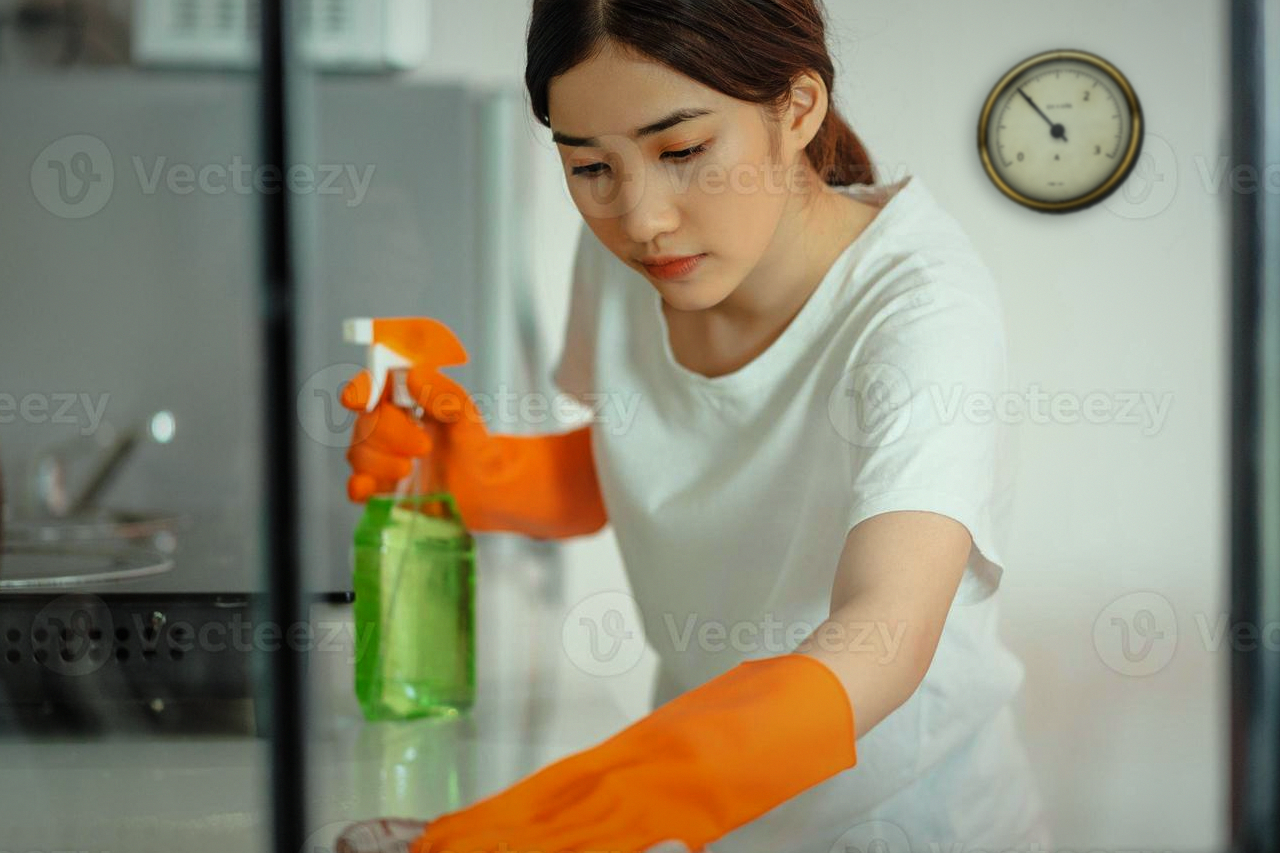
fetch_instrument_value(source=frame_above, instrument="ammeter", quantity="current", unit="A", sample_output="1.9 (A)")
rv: 1 (A)
